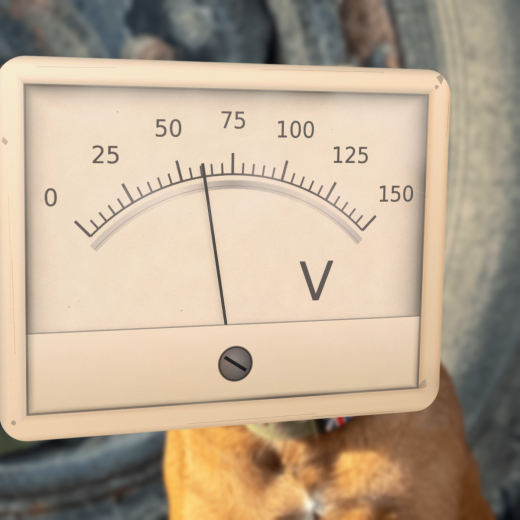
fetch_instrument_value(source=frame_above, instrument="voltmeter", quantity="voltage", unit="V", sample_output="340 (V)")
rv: 60 (V)
